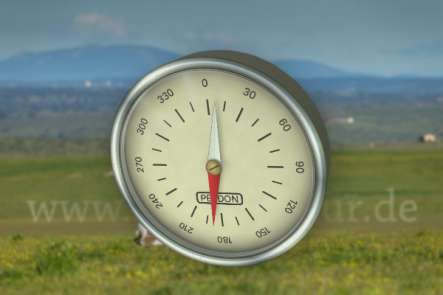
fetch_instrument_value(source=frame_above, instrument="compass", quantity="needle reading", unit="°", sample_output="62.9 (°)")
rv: 187.5 (°)
